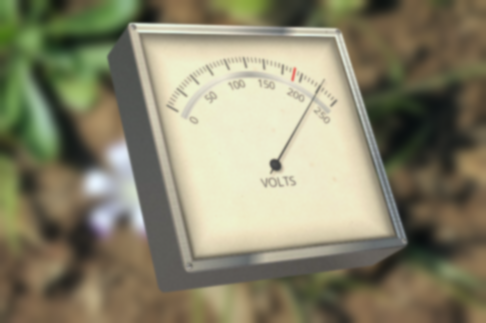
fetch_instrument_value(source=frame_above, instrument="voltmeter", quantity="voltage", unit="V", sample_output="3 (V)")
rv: 225 (V)
